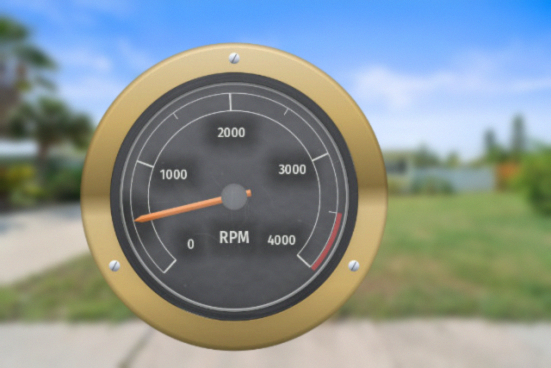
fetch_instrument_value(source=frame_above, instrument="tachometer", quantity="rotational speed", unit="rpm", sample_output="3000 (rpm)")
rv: 500 (rpm)
